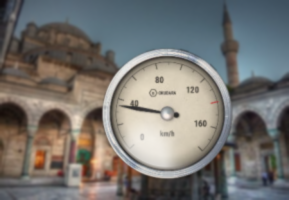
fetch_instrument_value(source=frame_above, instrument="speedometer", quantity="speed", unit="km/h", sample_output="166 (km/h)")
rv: 35 (km/h)
